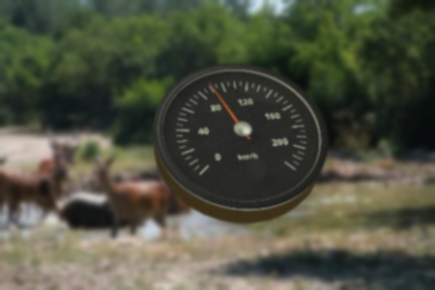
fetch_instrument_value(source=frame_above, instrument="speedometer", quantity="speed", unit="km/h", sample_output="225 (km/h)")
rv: 90 (km/h)
